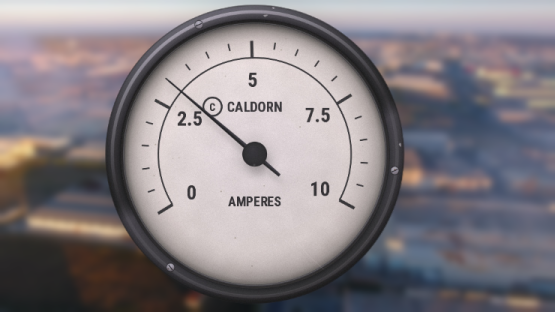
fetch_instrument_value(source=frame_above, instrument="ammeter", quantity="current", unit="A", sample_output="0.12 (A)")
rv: 3 (A)
